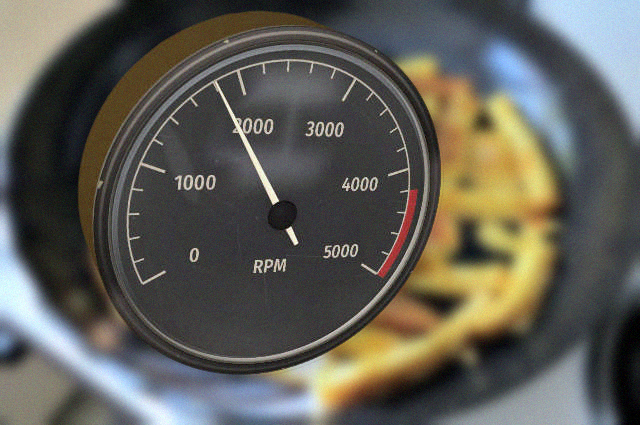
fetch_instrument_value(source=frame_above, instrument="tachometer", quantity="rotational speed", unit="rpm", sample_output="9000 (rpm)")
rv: 1800 (rpm)
